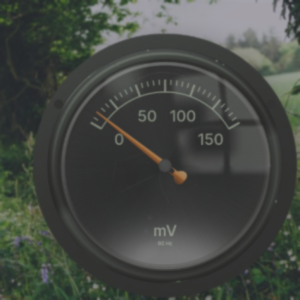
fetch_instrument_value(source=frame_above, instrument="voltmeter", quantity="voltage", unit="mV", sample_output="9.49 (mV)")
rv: 10 (mV)
